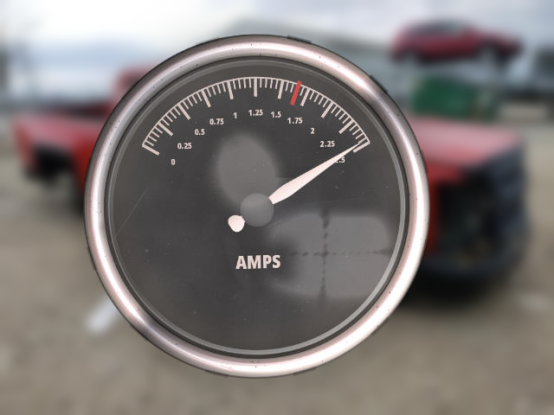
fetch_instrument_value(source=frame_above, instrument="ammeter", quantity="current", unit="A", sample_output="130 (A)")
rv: 2.45 (A)
